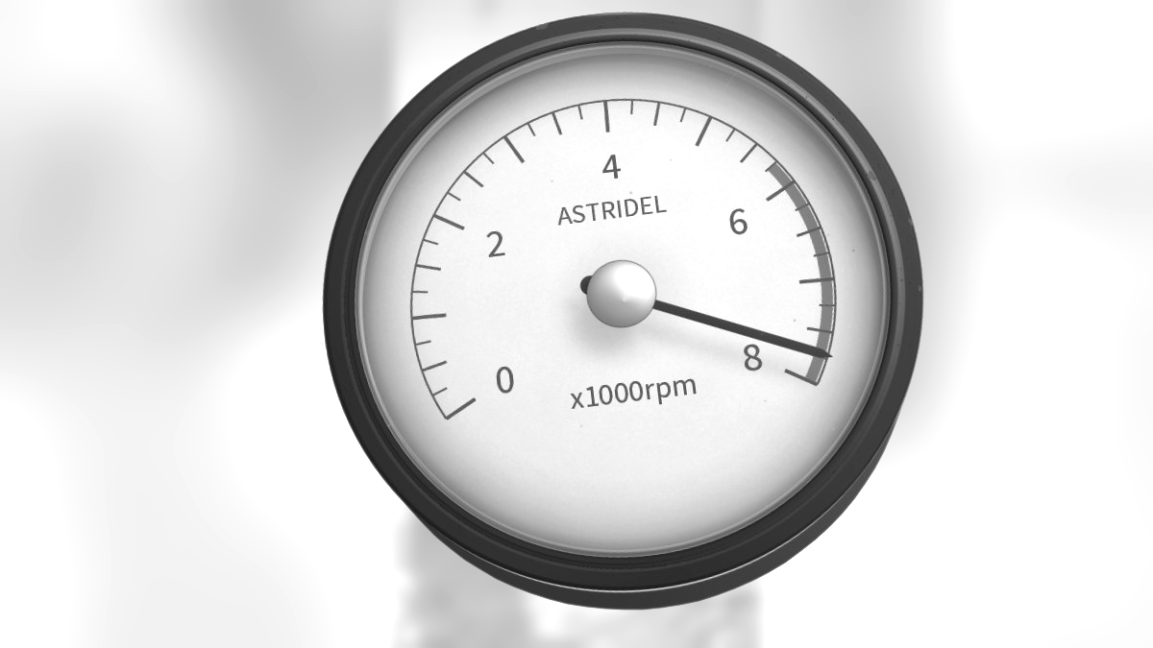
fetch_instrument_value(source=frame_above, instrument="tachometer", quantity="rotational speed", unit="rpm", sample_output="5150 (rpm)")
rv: 7750 (rpm)
